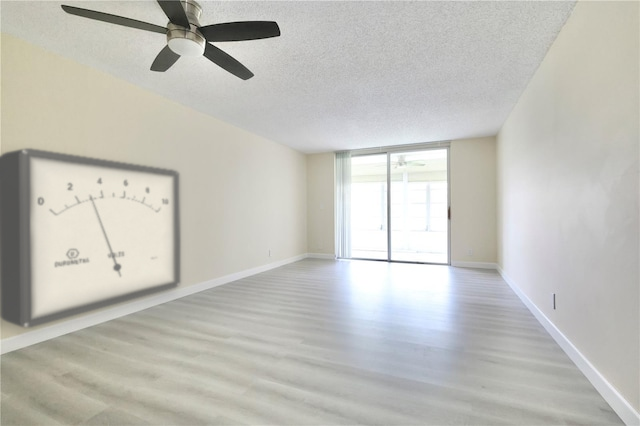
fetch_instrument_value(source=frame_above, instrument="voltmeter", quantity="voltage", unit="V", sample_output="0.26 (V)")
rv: 3 (V)
